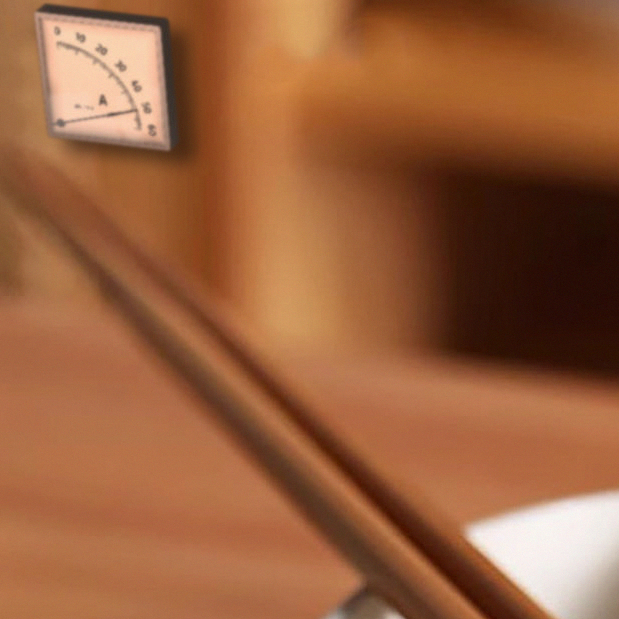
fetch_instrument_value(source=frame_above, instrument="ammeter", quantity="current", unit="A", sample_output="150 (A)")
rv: 50 (A)
